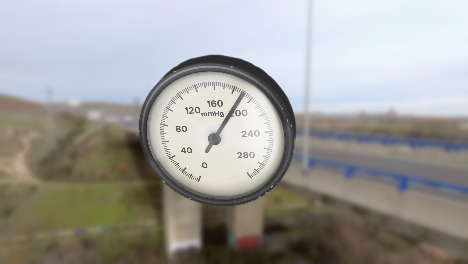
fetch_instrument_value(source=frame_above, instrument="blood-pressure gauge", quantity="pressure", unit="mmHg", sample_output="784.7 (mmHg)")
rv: 190 (mmHg)
